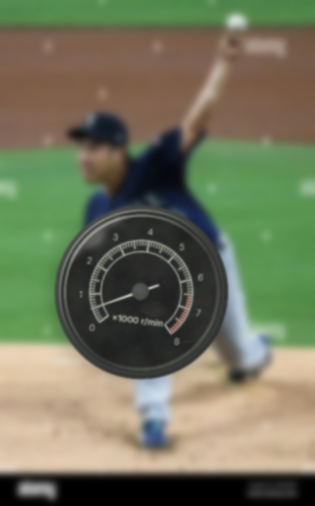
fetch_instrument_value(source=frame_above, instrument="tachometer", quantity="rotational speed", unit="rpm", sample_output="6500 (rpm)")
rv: 500 (rpm)
